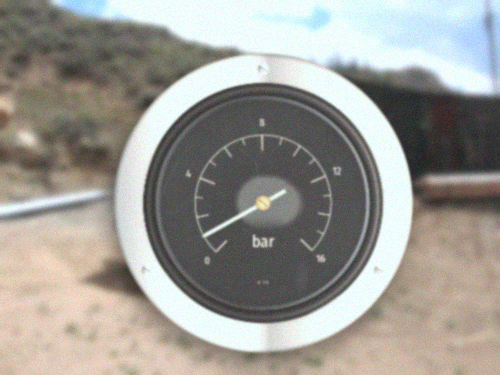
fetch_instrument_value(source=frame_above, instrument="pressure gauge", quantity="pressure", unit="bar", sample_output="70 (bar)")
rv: 1 (bar)
